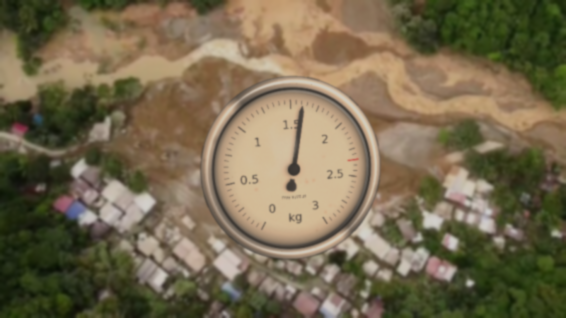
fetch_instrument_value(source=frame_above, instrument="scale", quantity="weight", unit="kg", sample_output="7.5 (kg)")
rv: 1.6 (kg)
